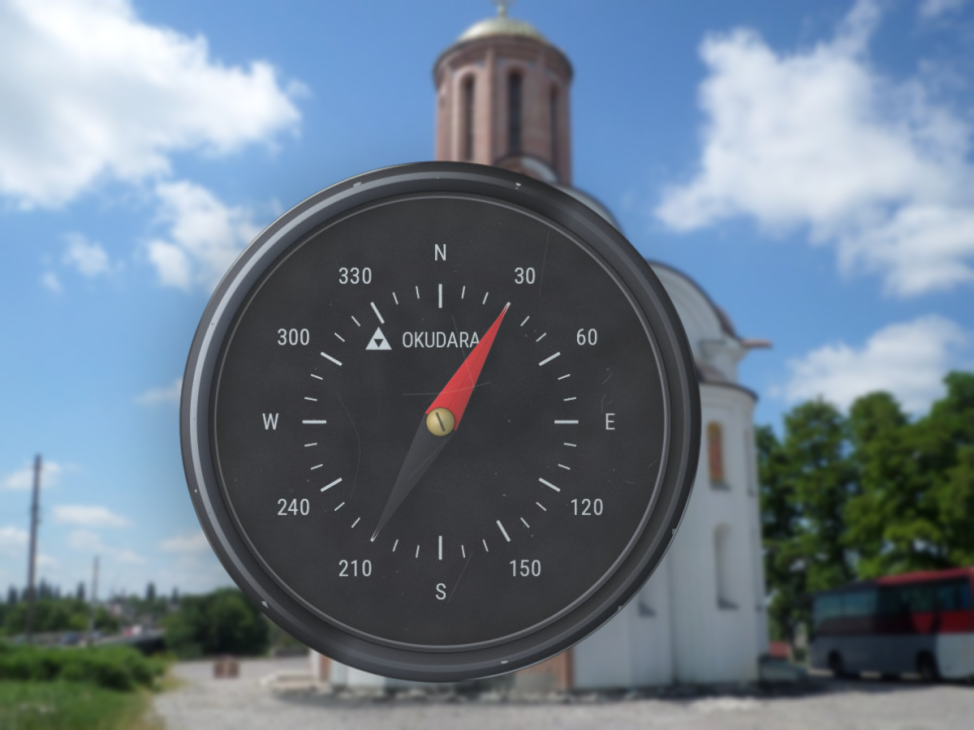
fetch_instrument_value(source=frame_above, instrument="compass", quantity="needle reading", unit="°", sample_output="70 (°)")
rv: 30 (°)
